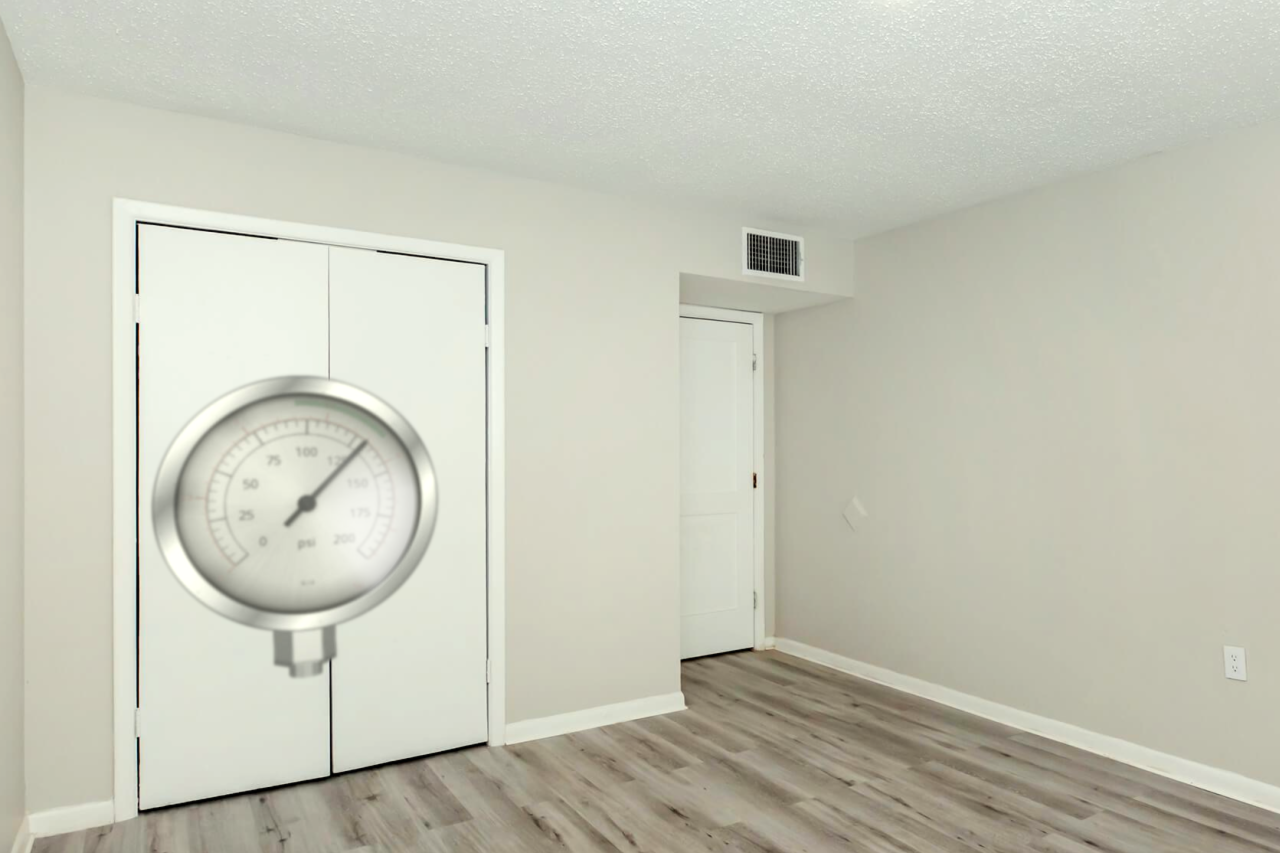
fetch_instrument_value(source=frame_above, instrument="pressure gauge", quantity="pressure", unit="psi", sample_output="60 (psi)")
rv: 130 (psi)
